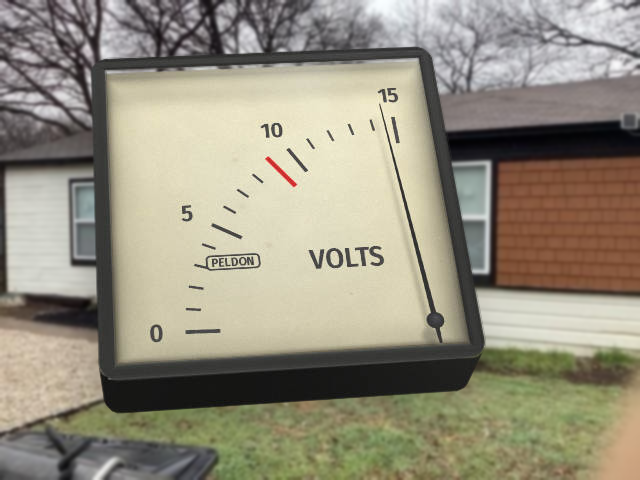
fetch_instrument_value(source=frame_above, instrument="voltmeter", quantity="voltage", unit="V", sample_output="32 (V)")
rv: 14.5 (V)
